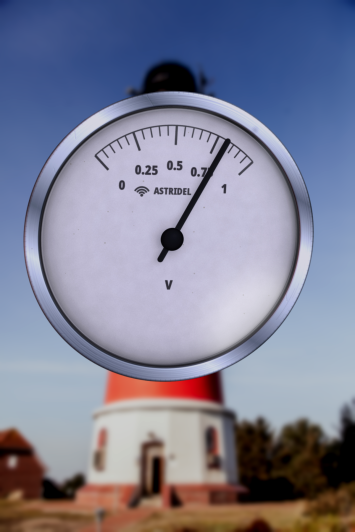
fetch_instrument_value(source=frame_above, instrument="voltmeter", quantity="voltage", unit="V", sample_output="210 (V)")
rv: 0.8 (V)
